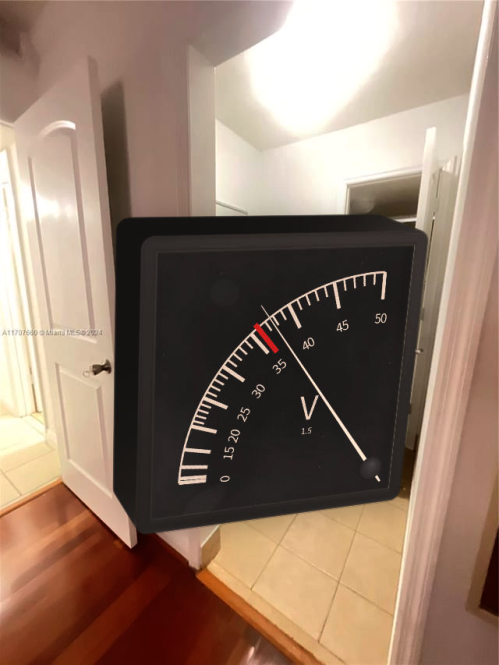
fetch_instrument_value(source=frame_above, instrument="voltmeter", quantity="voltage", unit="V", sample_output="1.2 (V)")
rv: 37.5 (V)
